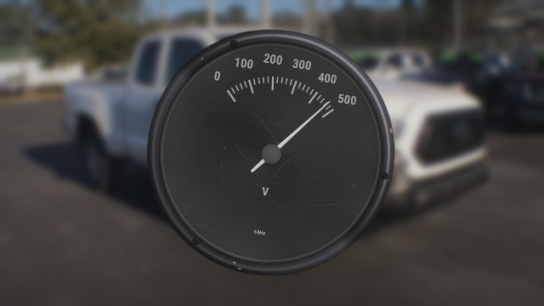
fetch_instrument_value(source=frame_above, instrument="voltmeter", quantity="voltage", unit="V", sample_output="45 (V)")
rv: 460 (V)
